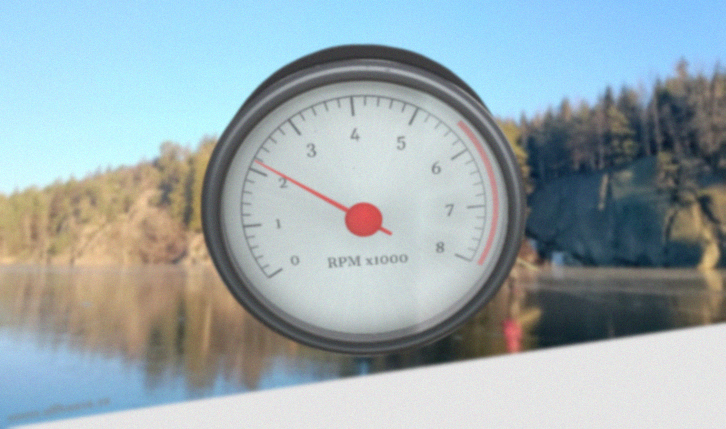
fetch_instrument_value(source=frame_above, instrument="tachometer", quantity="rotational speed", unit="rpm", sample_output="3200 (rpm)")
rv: 2200 (rpm)
